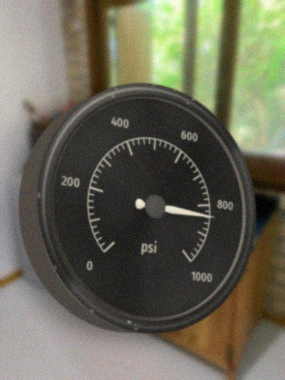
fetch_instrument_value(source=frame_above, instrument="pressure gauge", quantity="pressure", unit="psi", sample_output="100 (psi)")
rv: 840 (psi)
